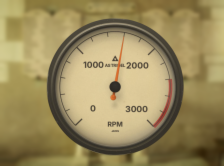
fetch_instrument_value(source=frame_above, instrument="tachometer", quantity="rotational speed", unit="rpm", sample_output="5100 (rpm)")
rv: 1600 (rpm)
